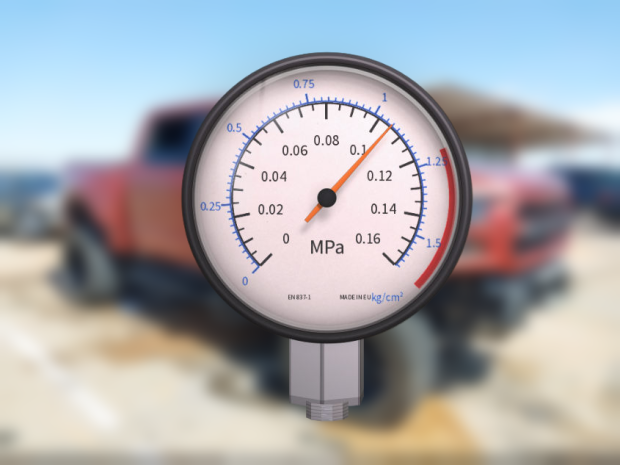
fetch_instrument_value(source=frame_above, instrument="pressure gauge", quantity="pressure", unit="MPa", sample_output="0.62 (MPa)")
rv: 0.105 (MPa)
